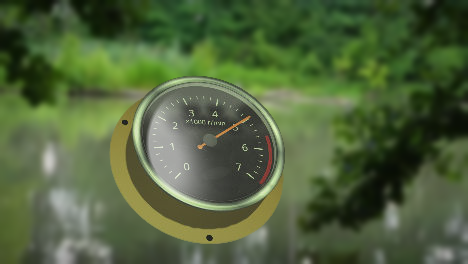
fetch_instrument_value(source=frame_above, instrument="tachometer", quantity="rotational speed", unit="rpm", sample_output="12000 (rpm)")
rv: 5000 (rpm)
